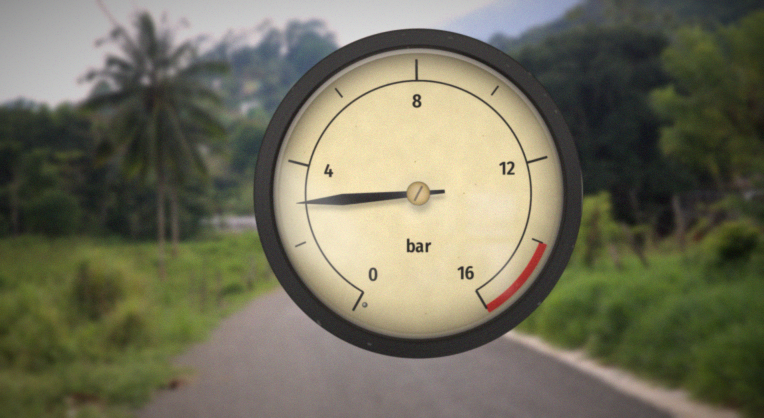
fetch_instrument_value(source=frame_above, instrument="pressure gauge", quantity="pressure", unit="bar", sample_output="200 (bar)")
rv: 3 (bar)
